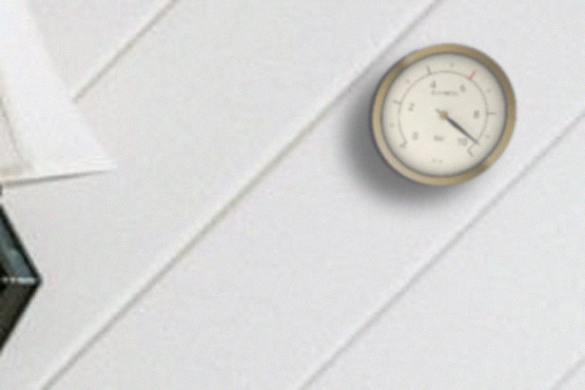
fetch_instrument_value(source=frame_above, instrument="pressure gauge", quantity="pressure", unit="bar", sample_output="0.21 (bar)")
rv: 9.5 (bar)
